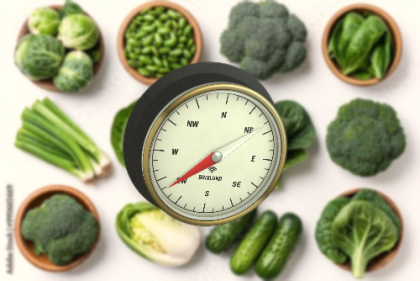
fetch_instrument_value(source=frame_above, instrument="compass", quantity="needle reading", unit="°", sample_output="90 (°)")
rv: 230 (°)
